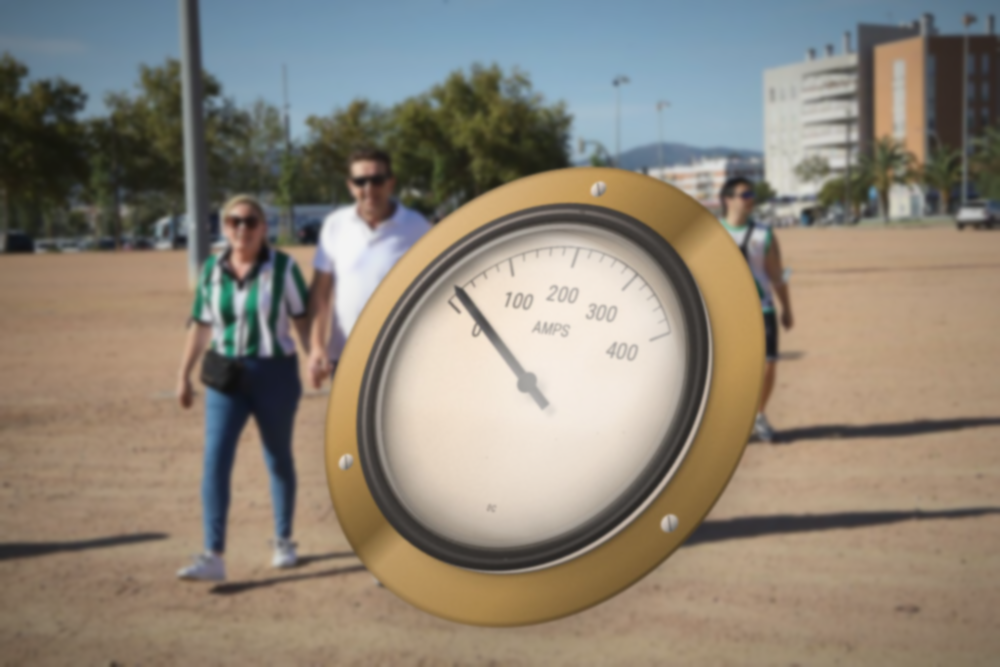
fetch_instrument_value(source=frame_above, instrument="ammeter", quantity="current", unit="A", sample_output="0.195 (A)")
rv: 20 (A)
